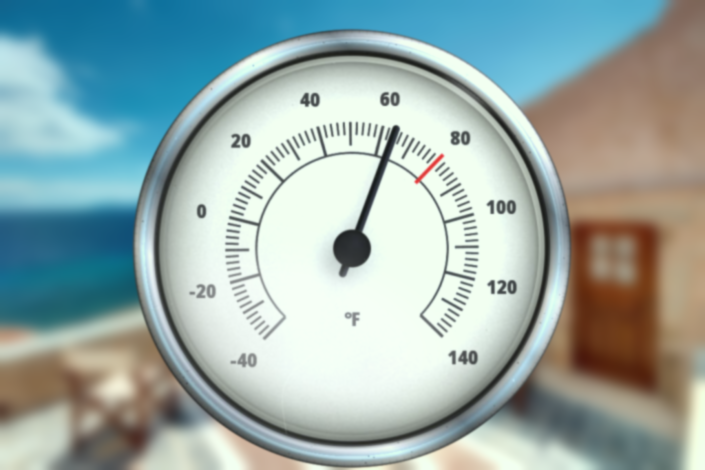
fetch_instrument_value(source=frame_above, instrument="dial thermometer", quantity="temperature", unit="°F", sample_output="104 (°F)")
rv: 64 (°F)
